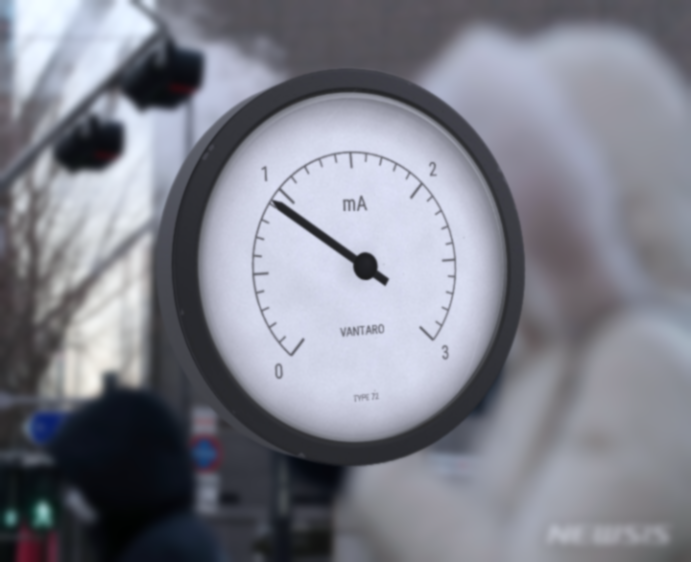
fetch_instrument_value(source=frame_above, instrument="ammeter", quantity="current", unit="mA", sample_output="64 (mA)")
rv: 0.9 (mA)
